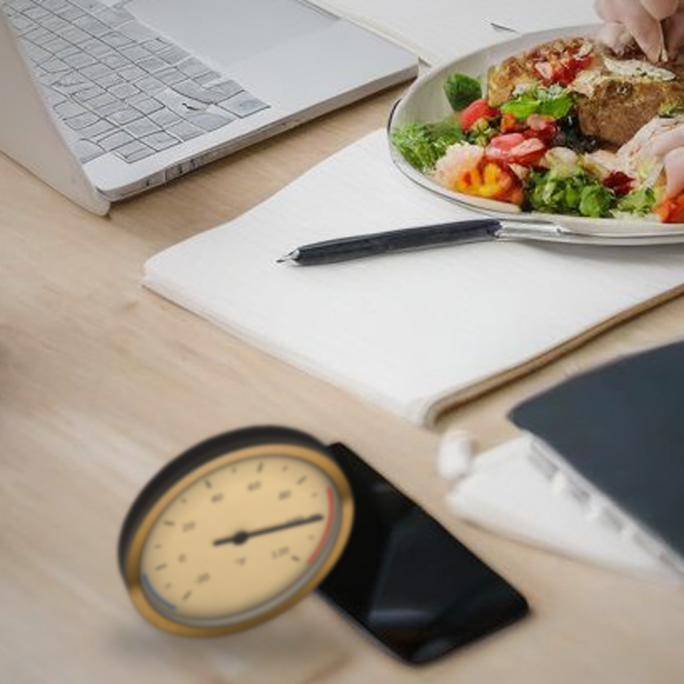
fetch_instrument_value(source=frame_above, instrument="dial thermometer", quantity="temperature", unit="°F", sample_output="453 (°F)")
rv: 100 (°F)
